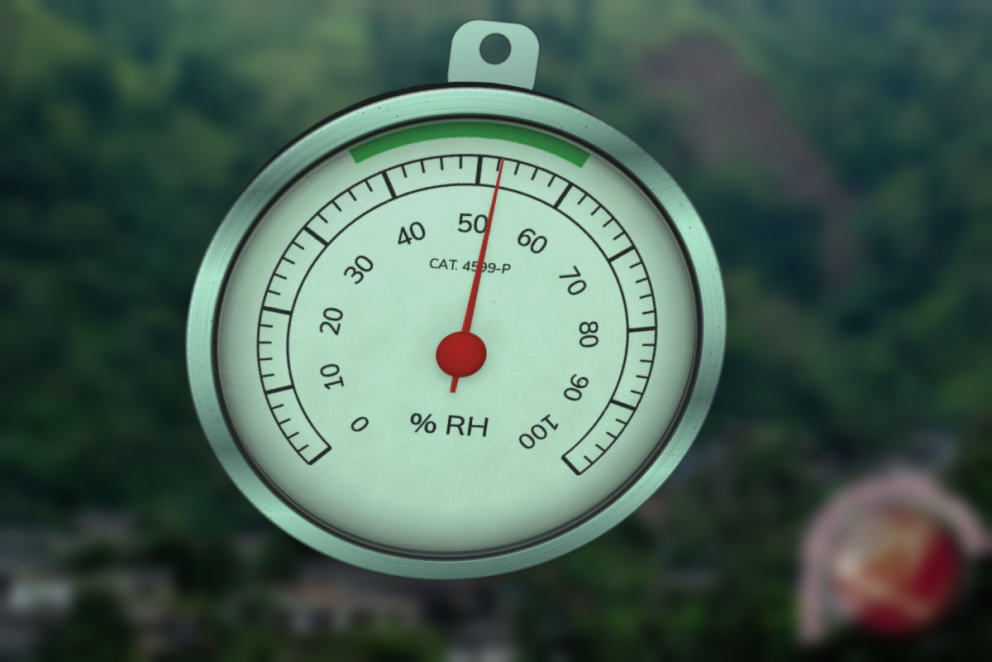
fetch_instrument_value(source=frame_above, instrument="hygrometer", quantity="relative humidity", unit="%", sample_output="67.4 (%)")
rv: 52 (%)
